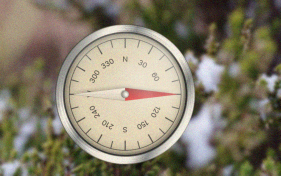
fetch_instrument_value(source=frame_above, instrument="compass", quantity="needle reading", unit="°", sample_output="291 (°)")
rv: 90 (°)
